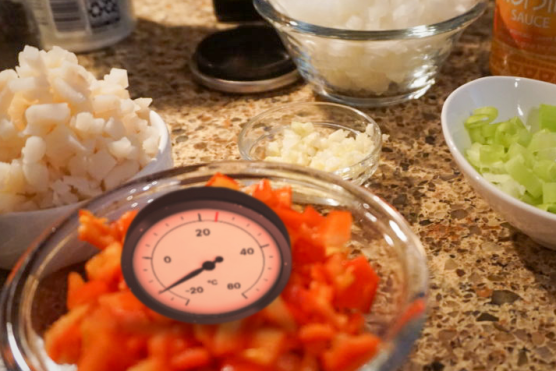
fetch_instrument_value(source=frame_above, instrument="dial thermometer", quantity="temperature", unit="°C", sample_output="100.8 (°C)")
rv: -12 (°C)
